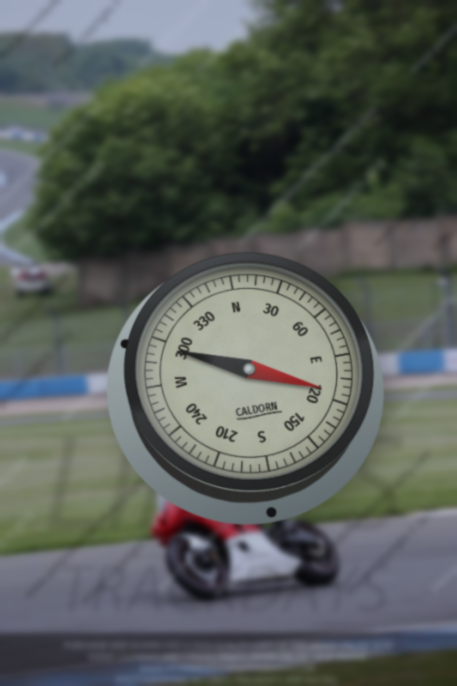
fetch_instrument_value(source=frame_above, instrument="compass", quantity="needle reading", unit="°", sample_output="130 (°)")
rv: 115 (°)
